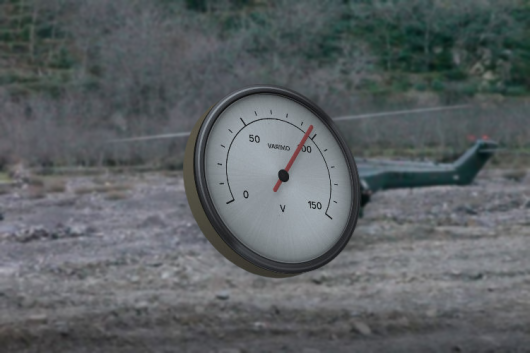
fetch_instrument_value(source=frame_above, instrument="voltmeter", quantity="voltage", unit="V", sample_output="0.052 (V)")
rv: 95 (V)
